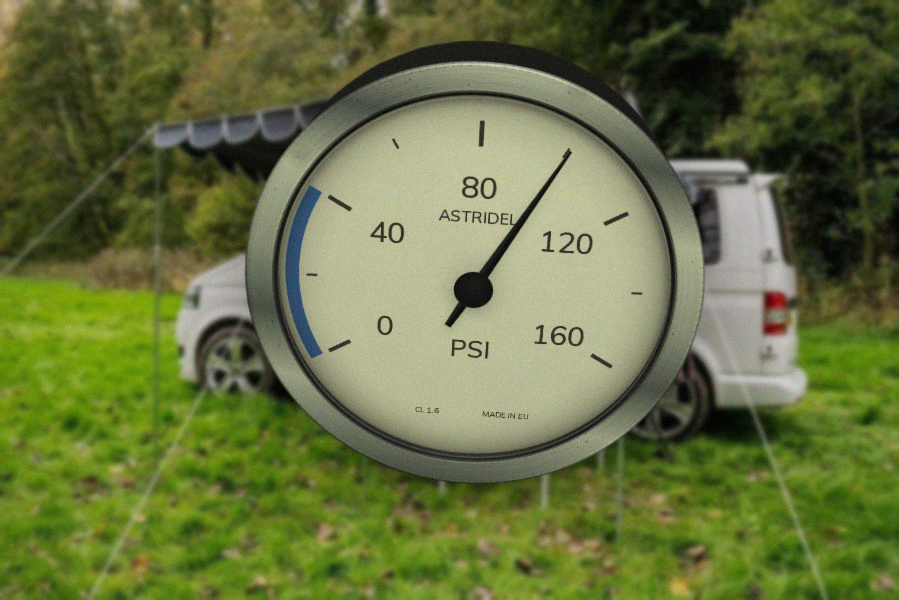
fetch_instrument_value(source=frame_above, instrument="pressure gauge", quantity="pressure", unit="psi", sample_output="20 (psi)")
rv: 100 (psi)
